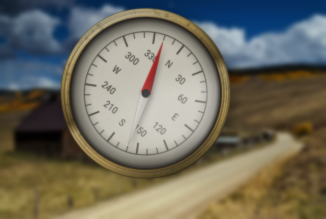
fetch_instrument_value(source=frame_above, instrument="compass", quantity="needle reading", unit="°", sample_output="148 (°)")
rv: 340 (°)
